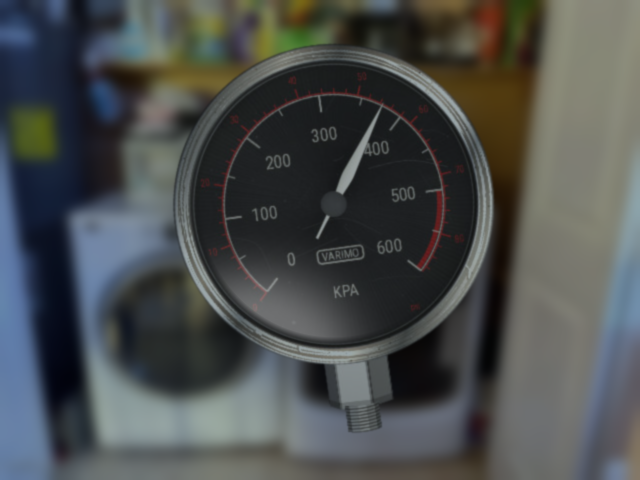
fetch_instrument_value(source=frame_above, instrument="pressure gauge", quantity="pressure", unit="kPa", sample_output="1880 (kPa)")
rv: 375 (kPa)
